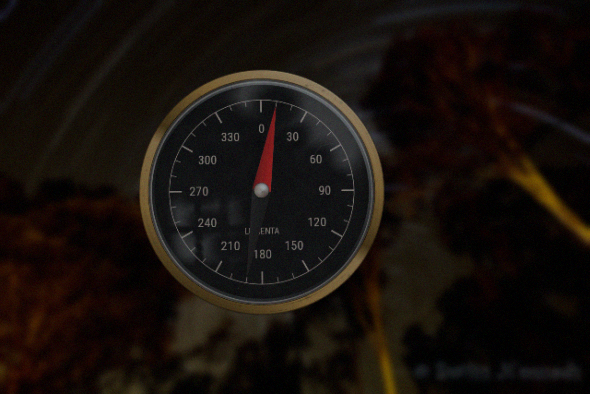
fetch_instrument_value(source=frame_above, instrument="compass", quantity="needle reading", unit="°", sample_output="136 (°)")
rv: 10 (°)
